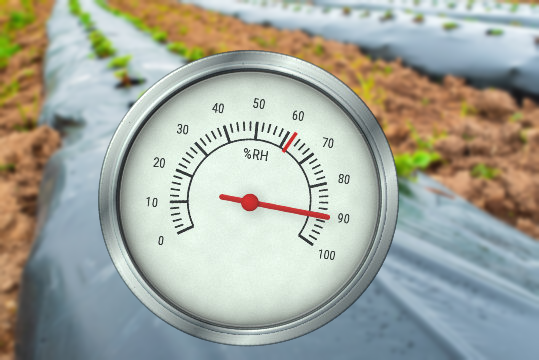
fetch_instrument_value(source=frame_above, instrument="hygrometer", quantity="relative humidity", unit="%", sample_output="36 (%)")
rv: 90 (%)
